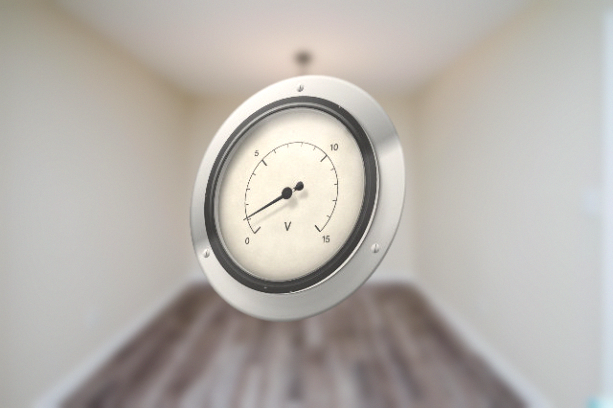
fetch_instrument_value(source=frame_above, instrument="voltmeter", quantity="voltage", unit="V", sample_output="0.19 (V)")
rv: 1 (V)
